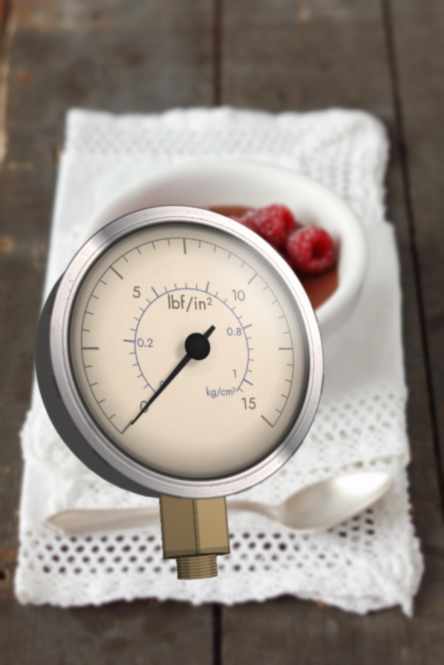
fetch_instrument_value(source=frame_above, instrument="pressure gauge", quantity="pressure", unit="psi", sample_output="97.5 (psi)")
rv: 0 (psi)
